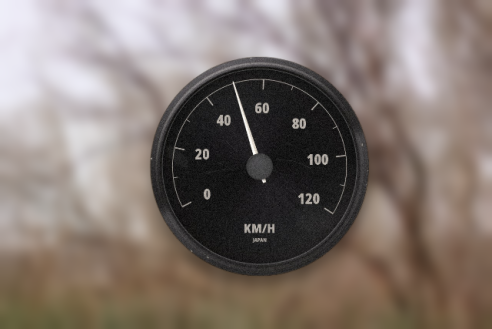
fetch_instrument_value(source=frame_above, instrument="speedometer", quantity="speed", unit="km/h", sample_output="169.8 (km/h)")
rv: 50 (km/h)
